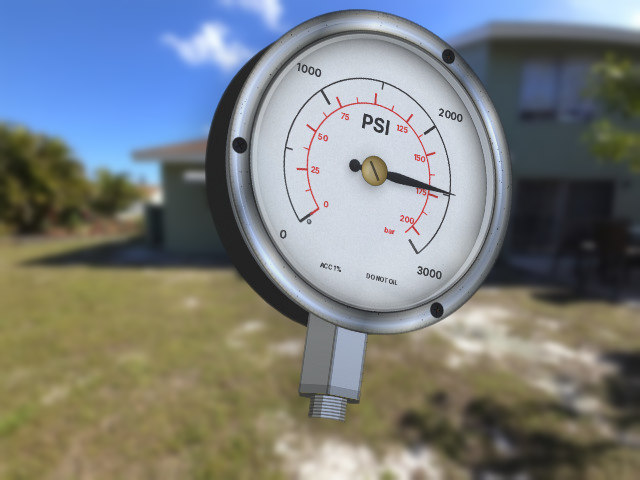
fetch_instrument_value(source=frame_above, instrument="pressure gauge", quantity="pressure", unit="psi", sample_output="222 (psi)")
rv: 2500 (psi)
